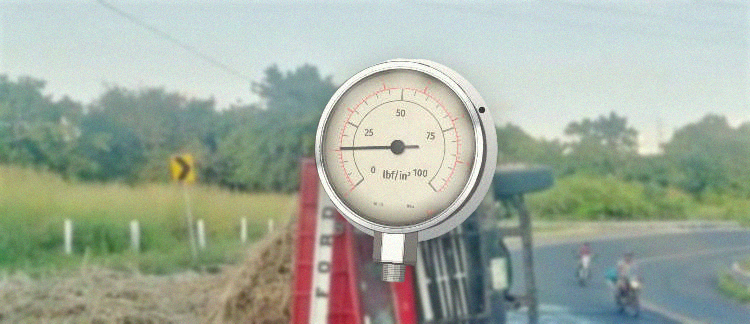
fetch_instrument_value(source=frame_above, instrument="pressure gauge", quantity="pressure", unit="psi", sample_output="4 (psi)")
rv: 15 (psi)
